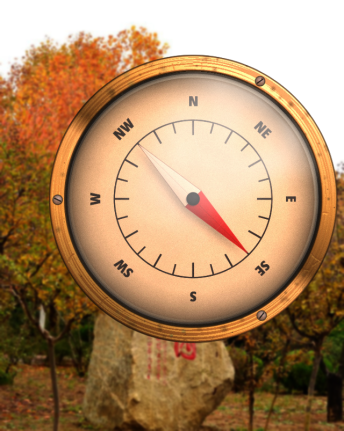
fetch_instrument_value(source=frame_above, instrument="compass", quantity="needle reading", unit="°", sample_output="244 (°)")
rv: 135 (°)
